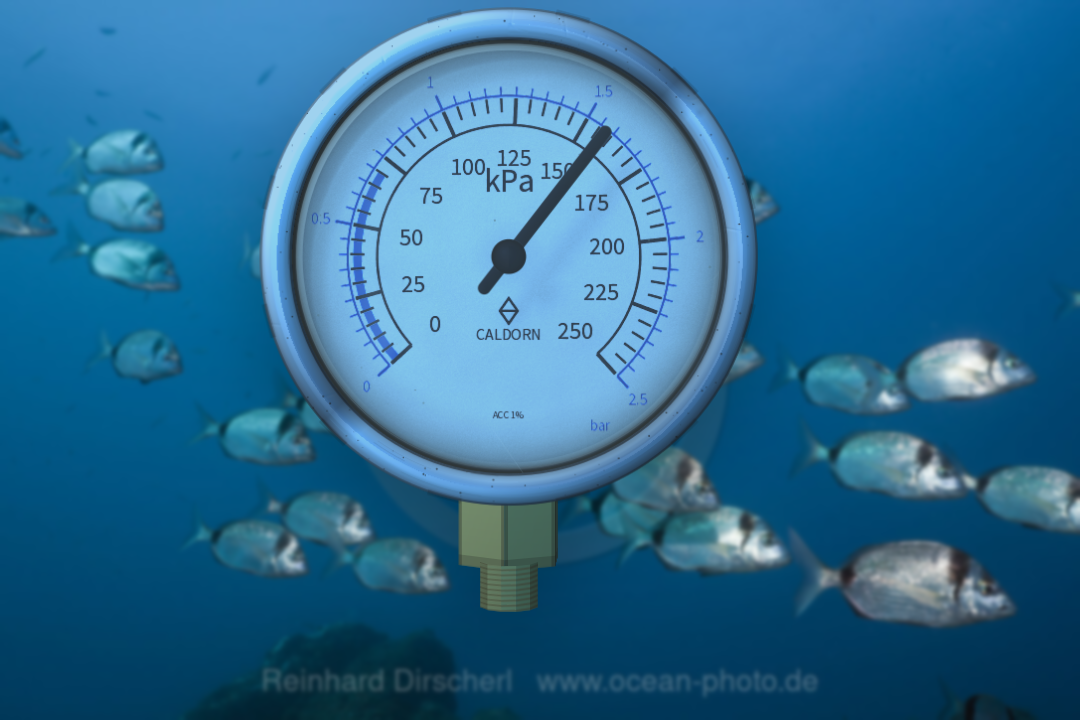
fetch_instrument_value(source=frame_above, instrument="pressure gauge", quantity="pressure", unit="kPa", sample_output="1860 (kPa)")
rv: 157.5 (kPa)
